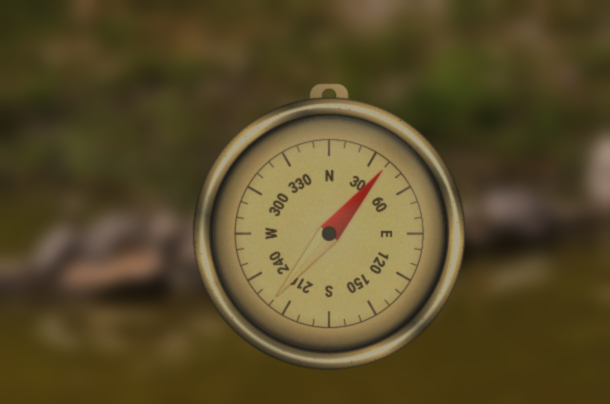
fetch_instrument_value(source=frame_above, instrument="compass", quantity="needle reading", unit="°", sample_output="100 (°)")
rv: 40 (°)
